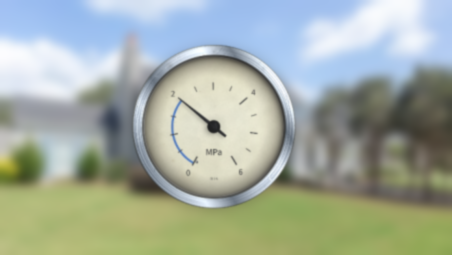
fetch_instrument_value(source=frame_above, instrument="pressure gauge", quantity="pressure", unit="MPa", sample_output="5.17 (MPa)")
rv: 2 (MPa)
